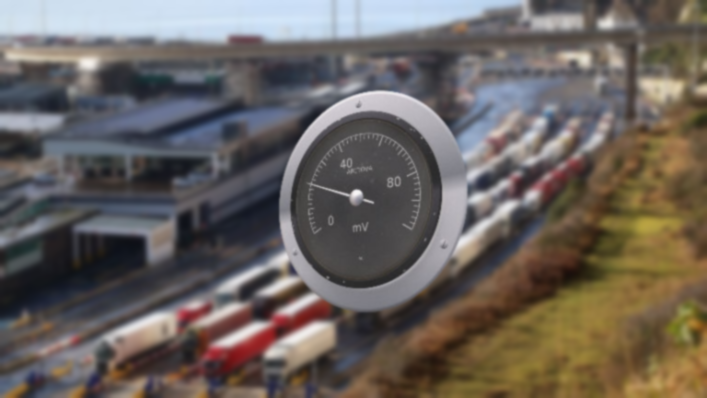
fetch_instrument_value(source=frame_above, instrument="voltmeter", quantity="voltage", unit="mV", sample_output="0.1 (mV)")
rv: 20 (mV)
